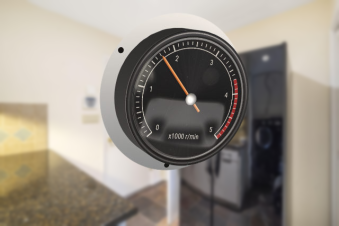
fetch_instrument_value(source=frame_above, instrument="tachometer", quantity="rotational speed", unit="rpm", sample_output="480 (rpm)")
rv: 1700 (rpm)
